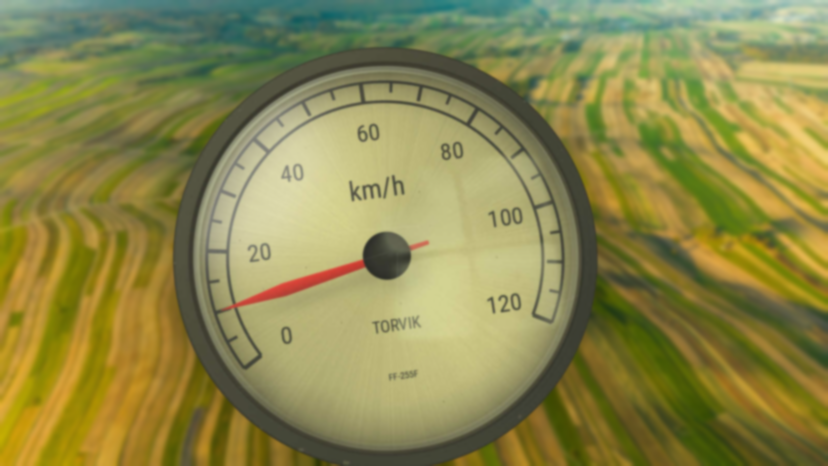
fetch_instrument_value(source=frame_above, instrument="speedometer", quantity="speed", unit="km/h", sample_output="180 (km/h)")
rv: 10 (km/h)
